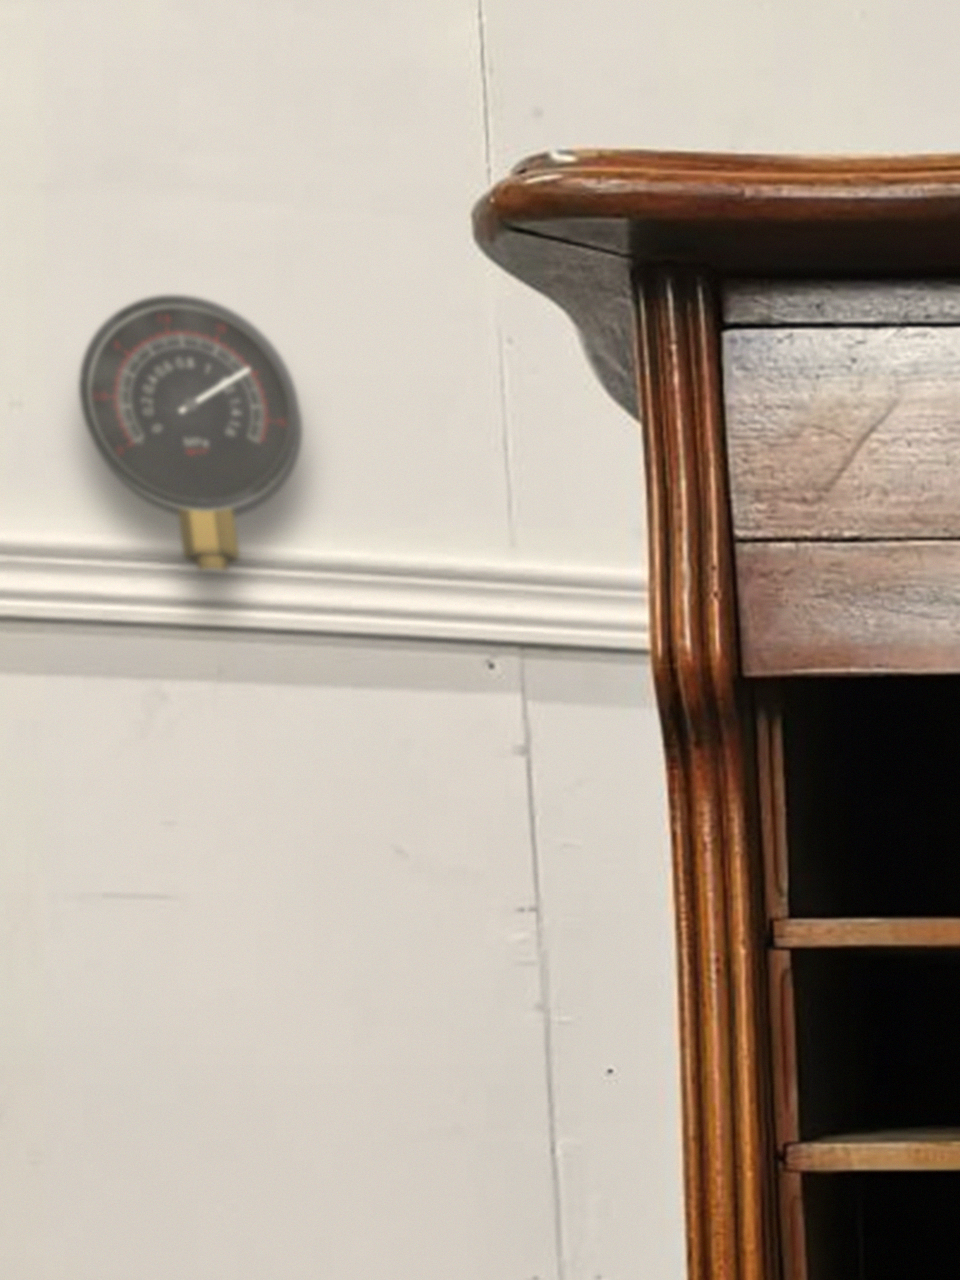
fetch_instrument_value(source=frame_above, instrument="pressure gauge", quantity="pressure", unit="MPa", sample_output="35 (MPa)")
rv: 1.2 (MPa)
